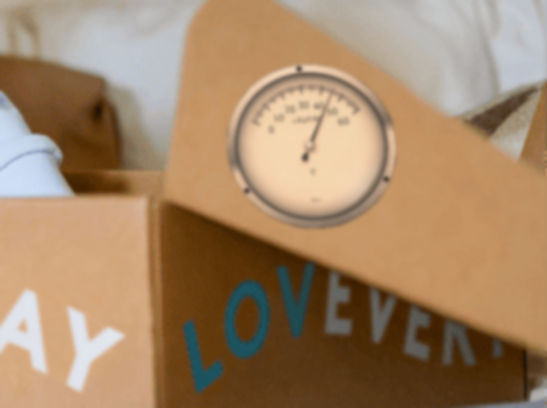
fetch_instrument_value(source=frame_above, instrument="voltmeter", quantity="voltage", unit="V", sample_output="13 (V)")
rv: 45 (V)
